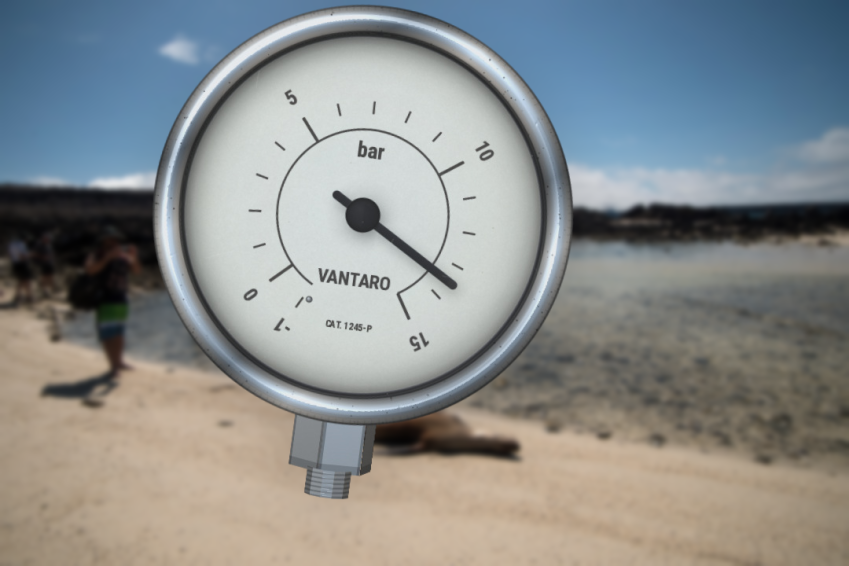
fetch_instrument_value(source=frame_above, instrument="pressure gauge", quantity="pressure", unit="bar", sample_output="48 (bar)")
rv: 13.5 (bar)
